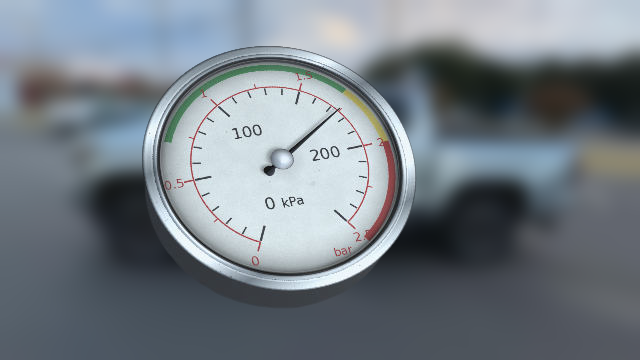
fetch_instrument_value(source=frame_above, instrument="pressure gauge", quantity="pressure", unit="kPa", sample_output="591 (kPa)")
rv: 175 (kPa)
